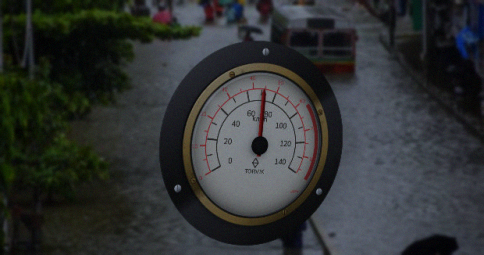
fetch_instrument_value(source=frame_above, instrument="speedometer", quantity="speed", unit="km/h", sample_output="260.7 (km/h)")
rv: 70 (km/h)
